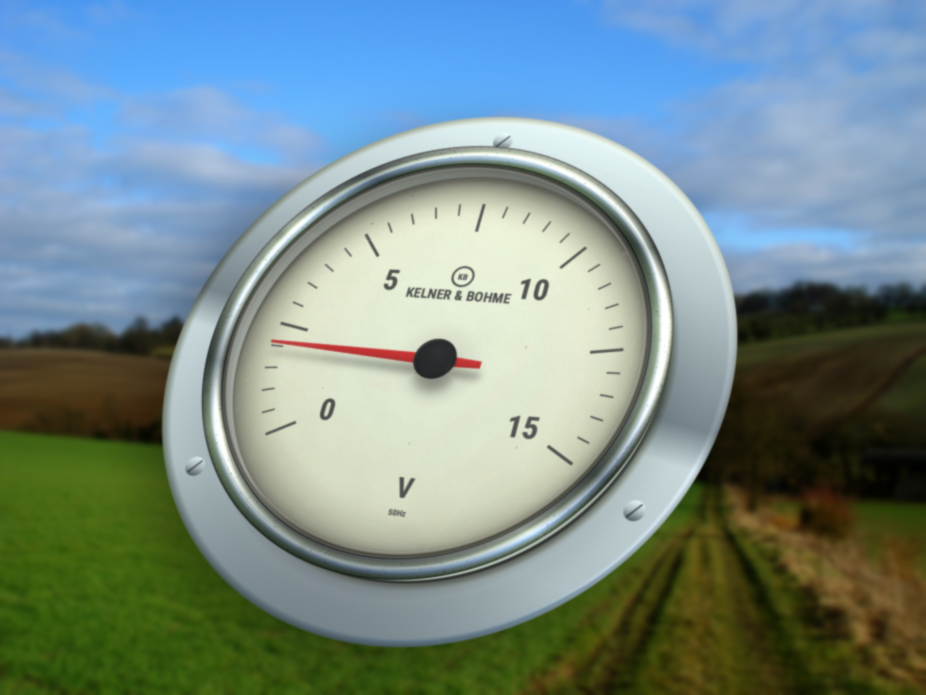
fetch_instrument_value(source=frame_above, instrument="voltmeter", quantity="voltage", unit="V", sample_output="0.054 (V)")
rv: 2 (V)
